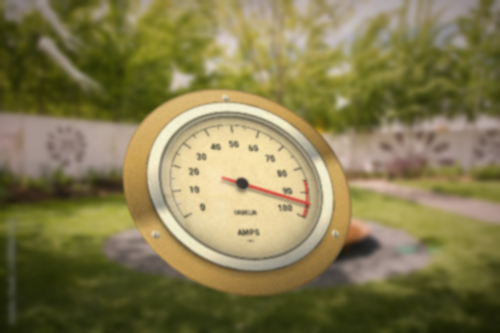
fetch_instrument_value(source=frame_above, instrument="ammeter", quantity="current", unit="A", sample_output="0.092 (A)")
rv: 95 (A)
